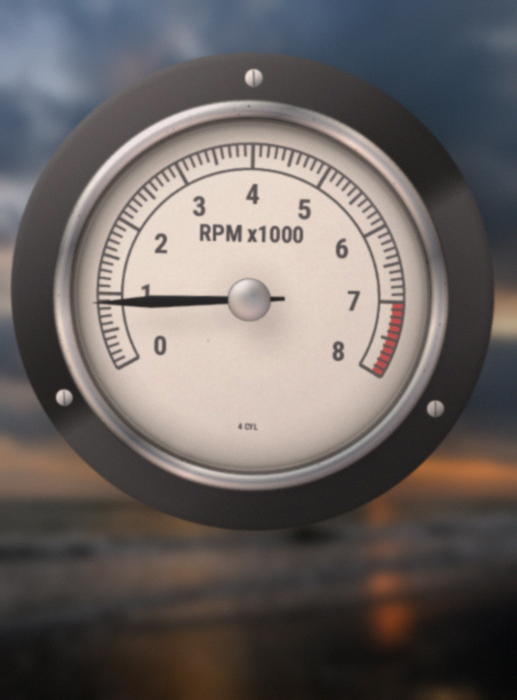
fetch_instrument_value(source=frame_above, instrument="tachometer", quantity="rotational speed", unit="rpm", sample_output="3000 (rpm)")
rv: 900 (rpm)
